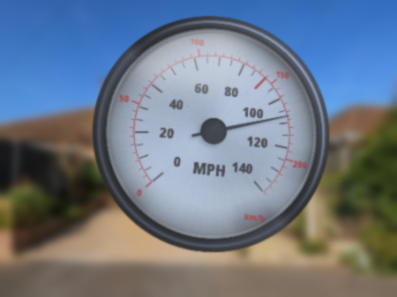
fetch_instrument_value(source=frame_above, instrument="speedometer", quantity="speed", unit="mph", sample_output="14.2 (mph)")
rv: 107.5 (mph)
